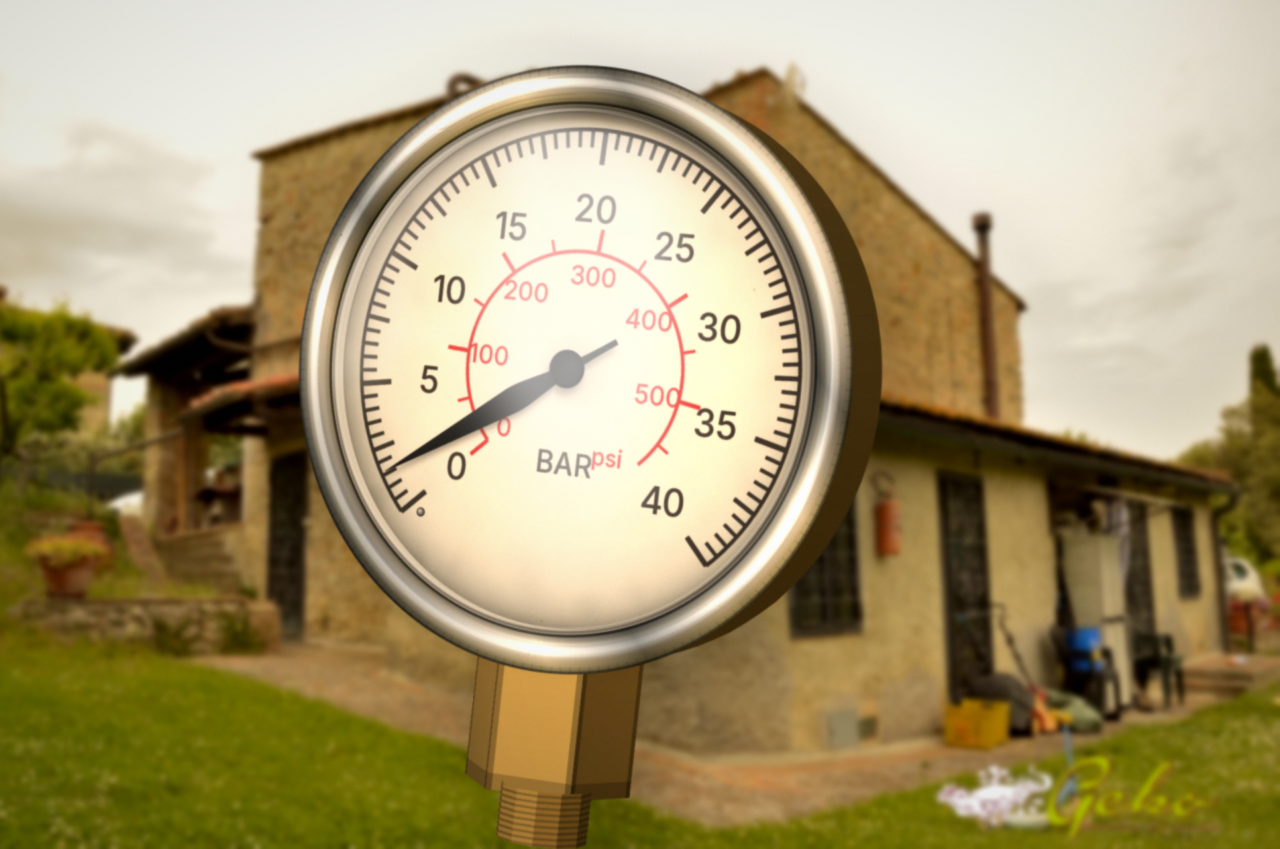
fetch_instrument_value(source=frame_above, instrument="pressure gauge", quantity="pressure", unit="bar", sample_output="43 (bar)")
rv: 1.5 (bar)
